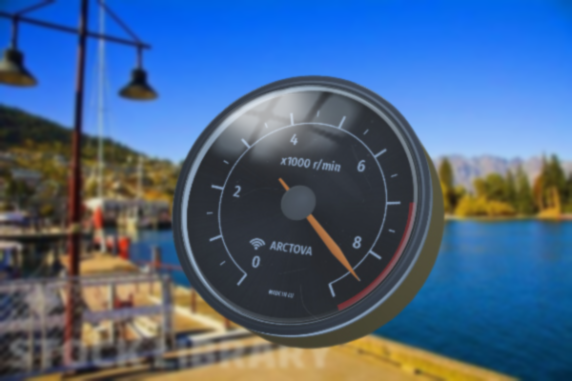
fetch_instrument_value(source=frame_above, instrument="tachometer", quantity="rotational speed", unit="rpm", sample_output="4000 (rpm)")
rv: 8500 (rpm)
